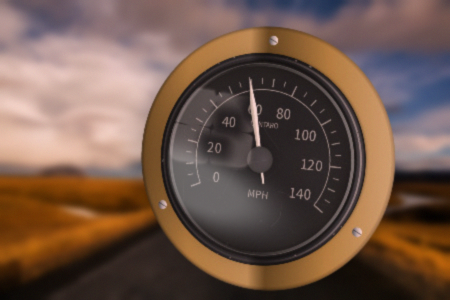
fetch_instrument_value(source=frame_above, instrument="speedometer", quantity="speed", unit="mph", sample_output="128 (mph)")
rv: 60 (mph)
